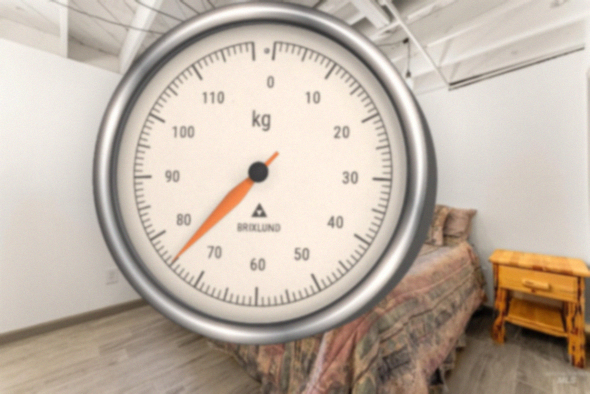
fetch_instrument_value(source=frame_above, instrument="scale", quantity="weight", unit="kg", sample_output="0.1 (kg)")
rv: 75 (kg)
